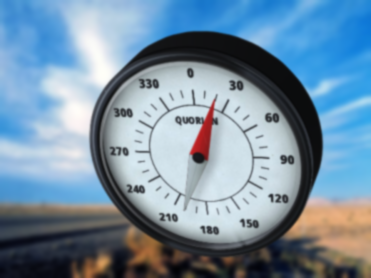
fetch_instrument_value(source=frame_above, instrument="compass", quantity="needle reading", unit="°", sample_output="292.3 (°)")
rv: 20 (°)
